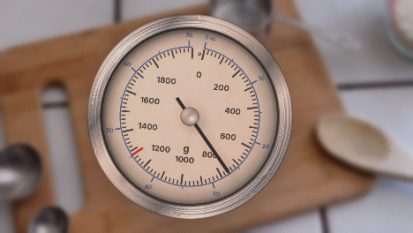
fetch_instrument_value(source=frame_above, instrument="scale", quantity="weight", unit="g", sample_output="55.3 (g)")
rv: 760 (g)
